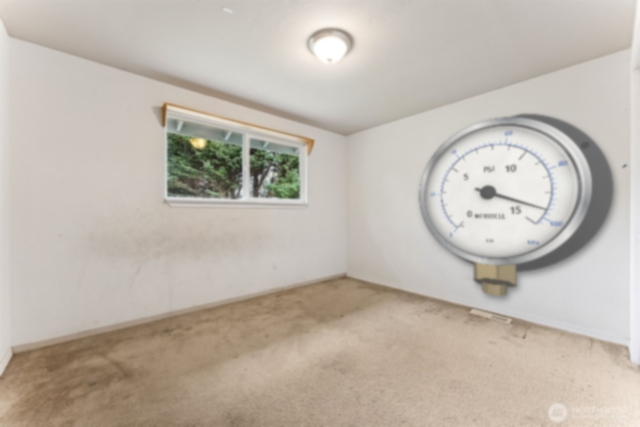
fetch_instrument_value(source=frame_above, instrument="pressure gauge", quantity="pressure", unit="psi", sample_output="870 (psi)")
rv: 14 (psi)
